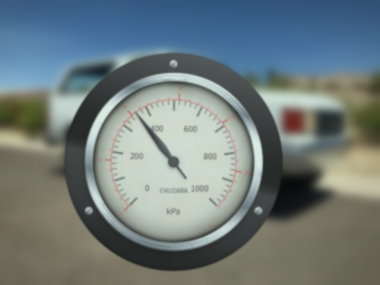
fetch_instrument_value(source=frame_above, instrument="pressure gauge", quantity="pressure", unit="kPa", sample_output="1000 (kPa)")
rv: 360 (kPa)
